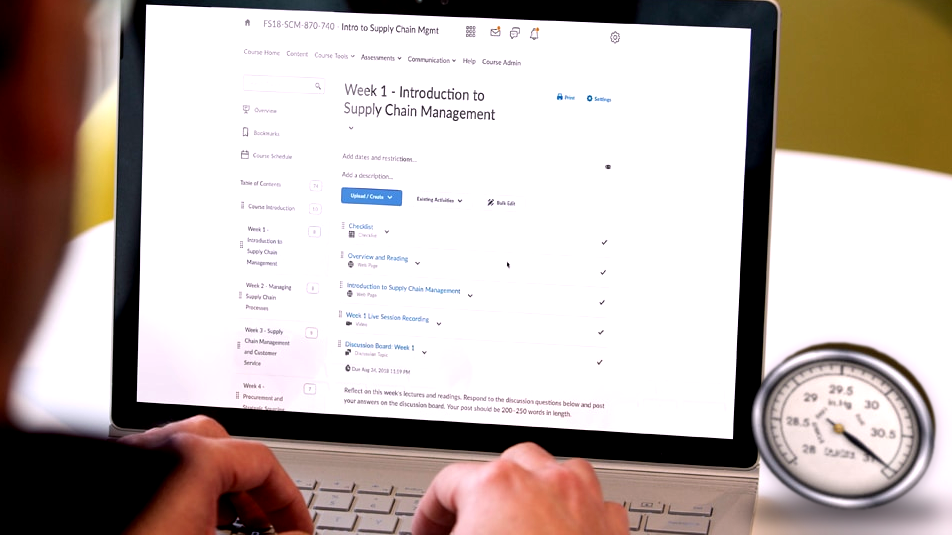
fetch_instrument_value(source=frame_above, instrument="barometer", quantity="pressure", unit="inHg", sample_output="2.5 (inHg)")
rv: 30.9 (inHg)
